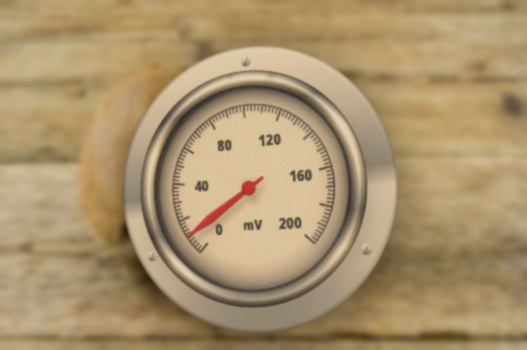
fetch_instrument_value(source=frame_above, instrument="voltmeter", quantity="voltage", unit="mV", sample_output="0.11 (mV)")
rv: 10 (mV)
